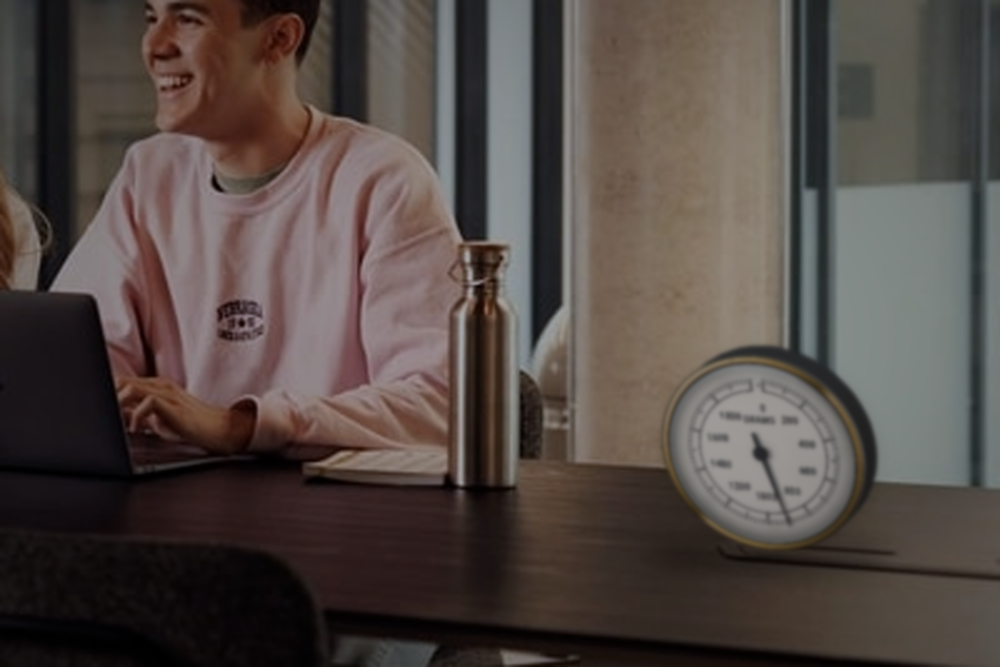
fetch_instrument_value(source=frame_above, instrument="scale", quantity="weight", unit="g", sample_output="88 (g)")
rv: 900 (g)
